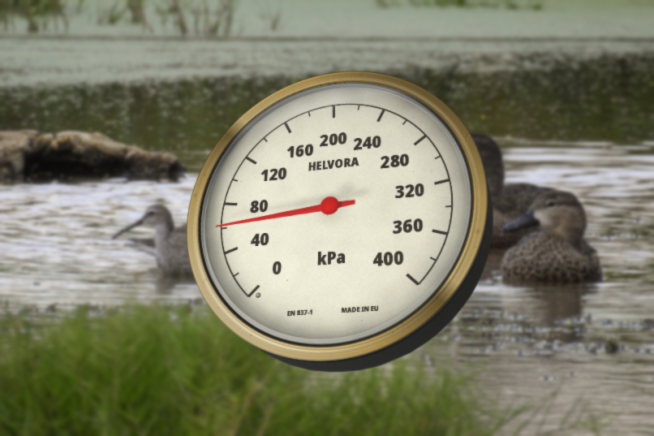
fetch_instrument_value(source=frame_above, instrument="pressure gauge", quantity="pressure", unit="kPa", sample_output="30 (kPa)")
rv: 60 (kPa)
